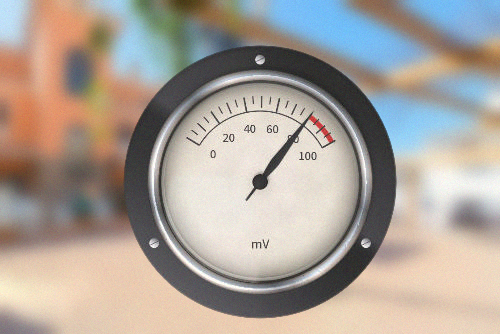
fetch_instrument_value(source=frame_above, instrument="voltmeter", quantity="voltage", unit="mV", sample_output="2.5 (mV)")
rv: 80 (mV)
